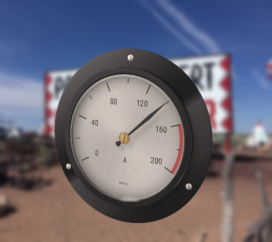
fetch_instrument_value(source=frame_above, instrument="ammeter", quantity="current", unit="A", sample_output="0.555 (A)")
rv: 140 (A)
